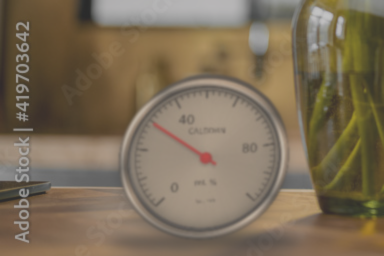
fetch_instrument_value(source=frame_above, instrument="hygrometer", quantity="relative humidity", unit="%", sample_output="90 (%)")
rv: 30 (%)
